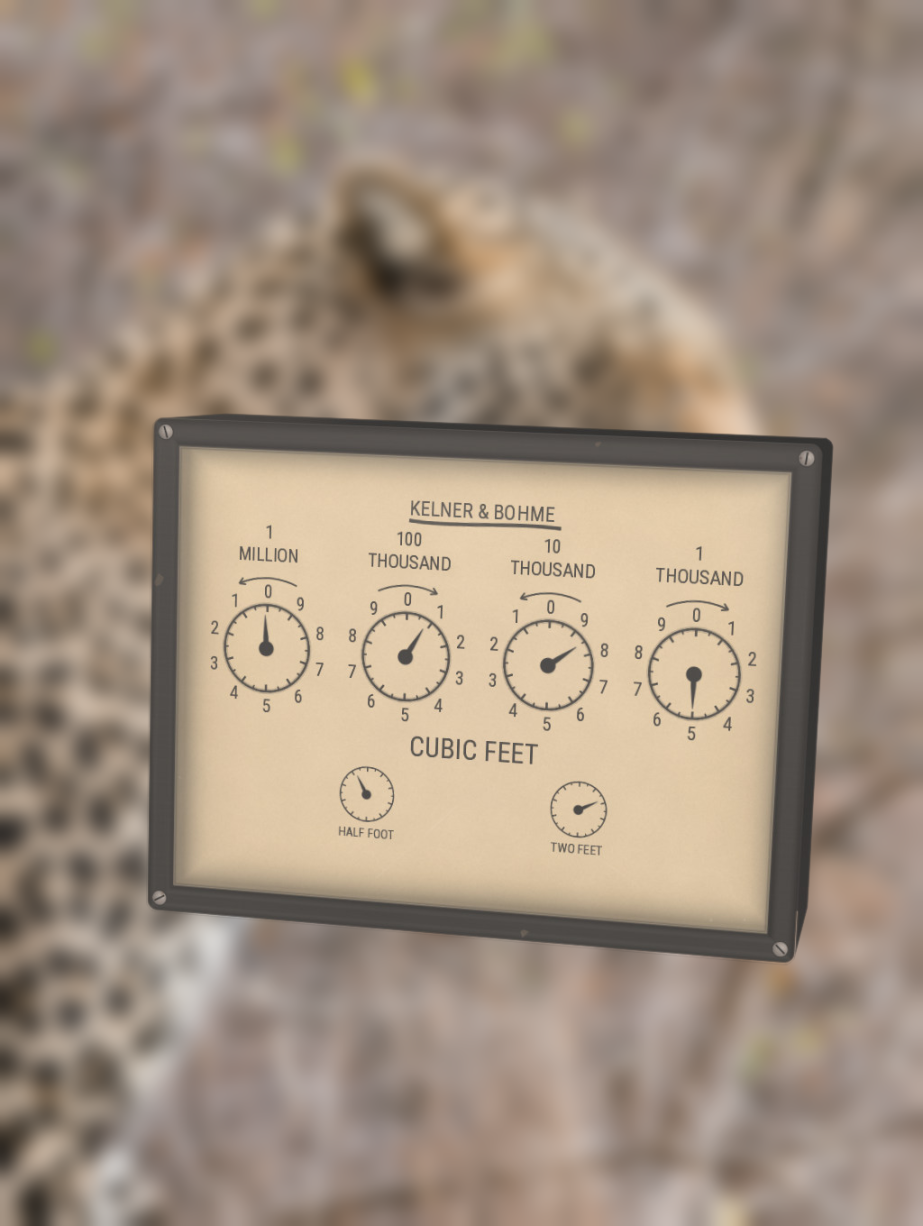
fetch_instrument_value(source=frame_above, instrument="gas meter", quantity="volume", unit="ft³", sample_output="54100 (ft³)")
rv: 8500 (ft³)
